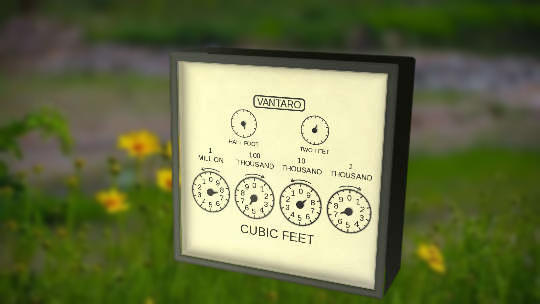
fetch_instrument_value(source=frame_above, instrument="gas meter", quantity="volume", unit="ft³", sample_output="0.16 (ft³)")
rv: 758700 (ft³)
